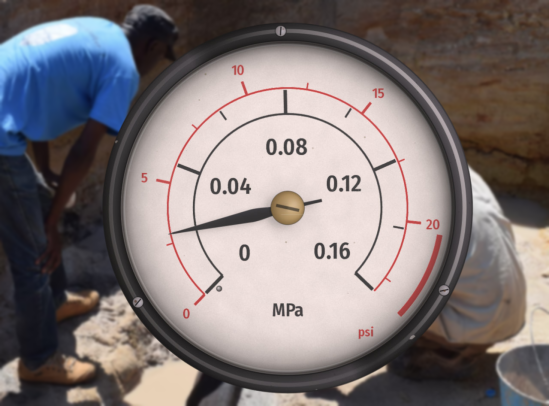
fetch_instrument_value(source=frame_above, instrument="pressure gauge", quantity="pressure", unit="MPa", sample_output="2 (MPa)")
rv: 0.02 (MPa)
